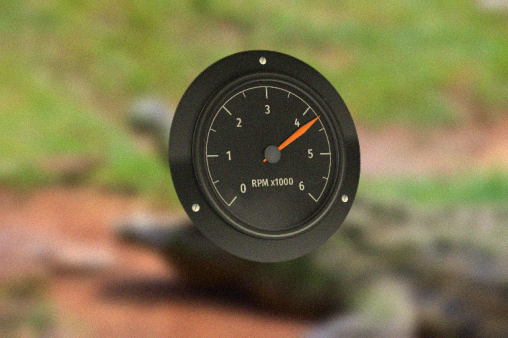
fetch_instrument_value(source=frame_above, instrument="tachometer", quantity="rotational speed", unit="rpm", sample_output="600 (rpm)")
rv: 4250 (rpm)
